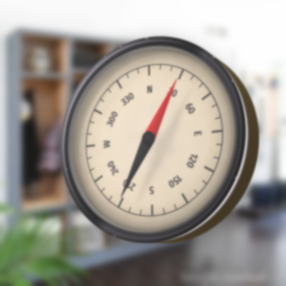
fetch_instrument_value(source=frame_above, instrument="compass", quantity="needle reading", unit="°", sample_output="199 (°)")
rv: 30 (°)
